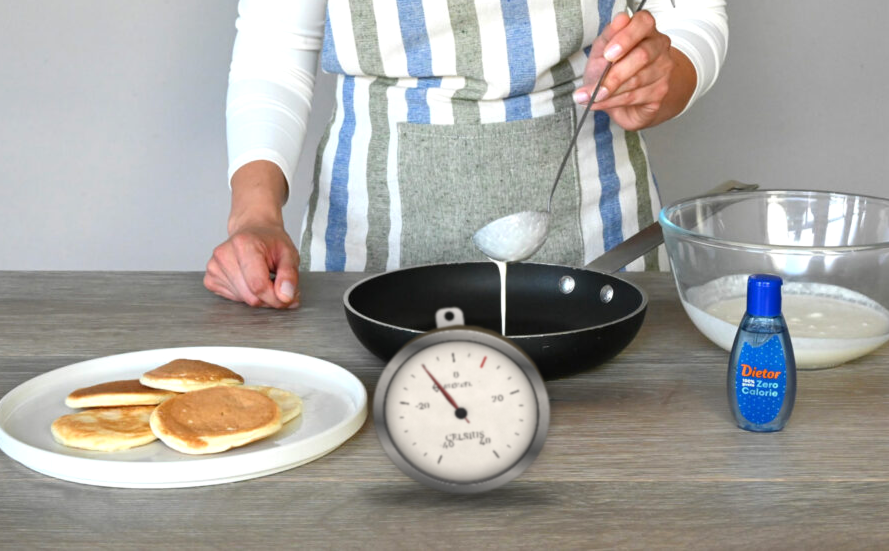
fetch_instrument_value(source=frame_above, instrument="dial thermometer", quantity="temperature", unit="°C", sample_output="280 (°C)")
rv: -8 (°C)
